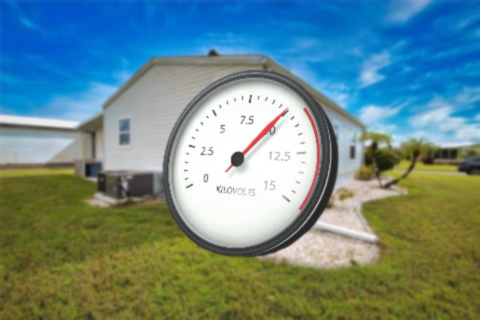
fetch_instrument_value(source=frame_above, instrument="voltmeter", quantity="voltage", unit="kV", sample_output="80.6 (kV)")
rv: 10 (kV)
